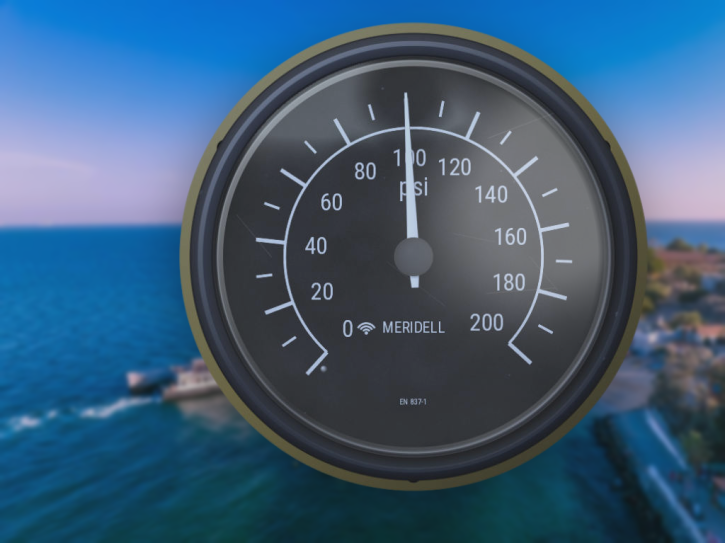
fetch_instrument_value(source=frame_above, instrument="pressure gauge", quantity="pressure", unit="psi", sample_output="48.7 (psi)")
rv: 100 (psi)
